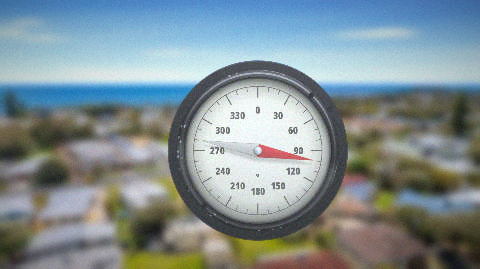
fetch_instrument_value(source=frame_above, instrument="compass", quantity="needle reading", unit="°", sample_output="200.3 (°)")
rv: 100 (°)
